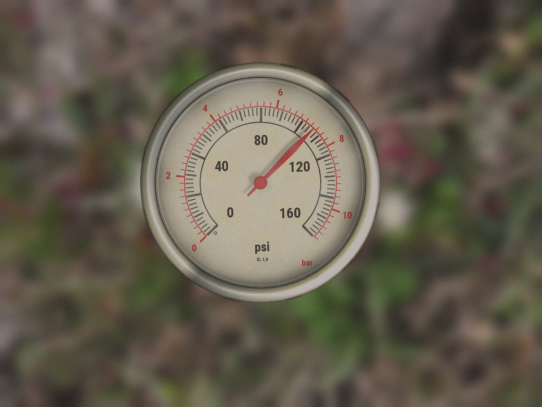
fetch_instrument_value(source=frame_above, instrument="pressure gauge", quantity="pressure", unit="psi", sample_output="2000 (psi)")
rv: 106 (psi)
